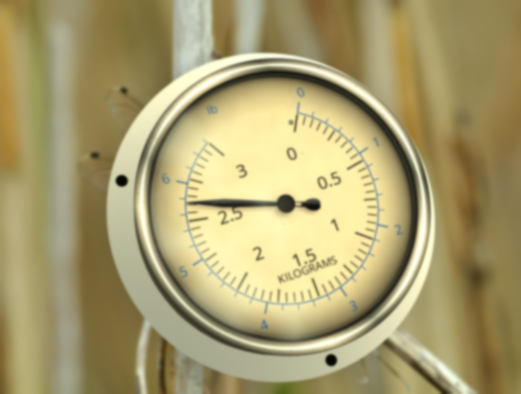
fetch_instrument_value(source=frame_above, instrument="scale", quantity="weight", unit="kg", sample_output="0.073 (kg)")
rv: 2.6 (kg)
